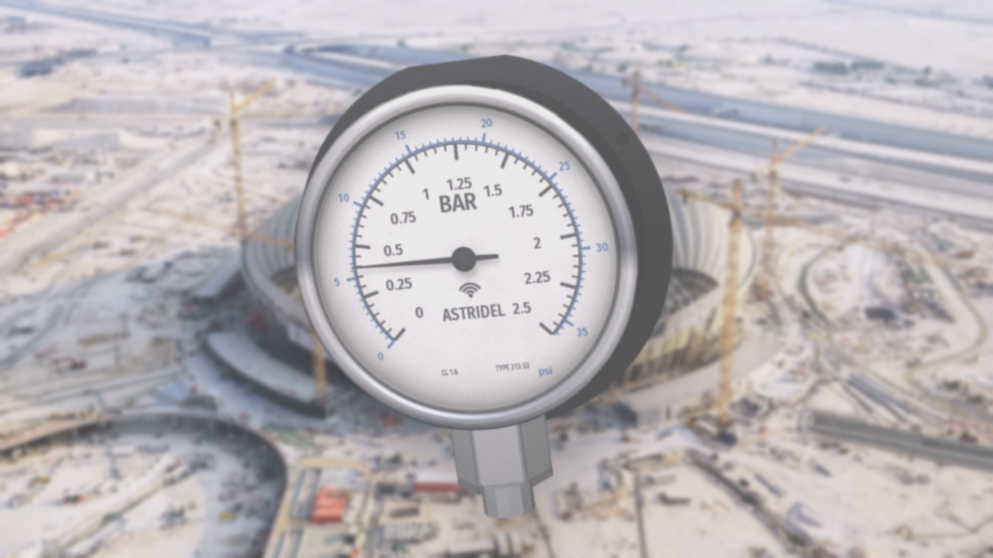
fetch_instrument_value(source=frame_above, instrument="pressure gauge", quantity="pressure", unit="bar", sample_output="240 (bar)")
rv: 0.4 (bar)
